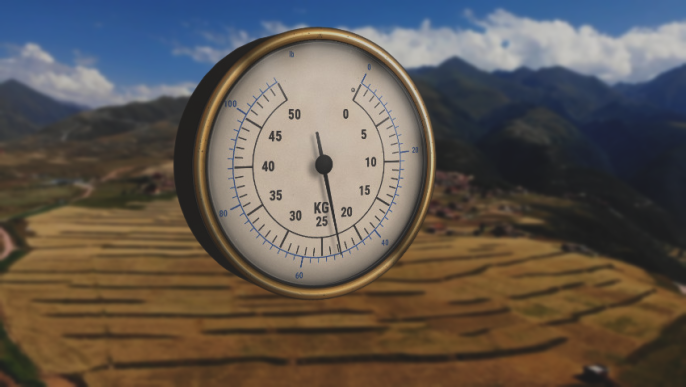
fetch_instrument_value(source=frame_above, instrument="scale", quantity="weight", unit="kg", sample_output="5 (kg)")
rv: 23 (kg)
